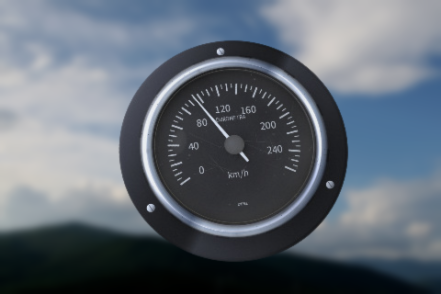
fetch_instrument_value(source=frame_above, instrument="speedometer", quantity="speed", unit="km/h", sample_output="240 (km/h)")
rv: 95 (km/h)
